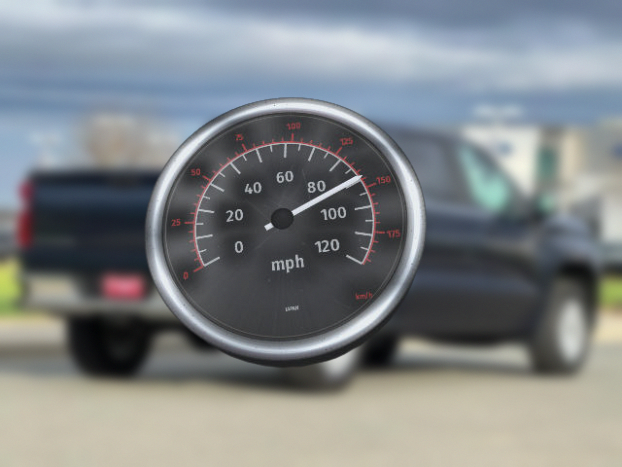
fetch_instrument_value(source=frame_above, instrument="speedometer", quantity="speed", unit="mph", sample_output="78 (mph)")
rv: 90 (mph)
